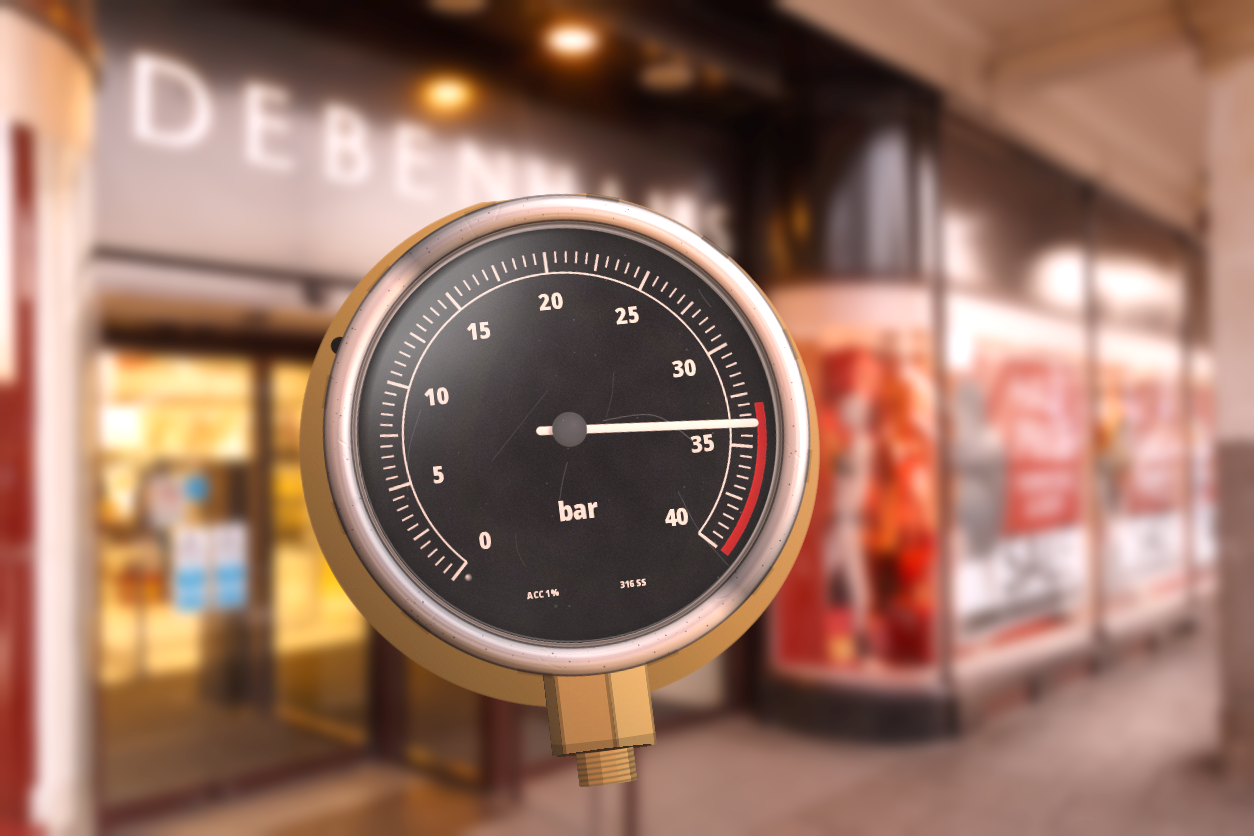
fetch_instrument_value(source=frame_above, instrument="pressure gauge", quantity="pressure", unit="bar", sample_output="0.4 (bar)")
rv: 34 (bar)
